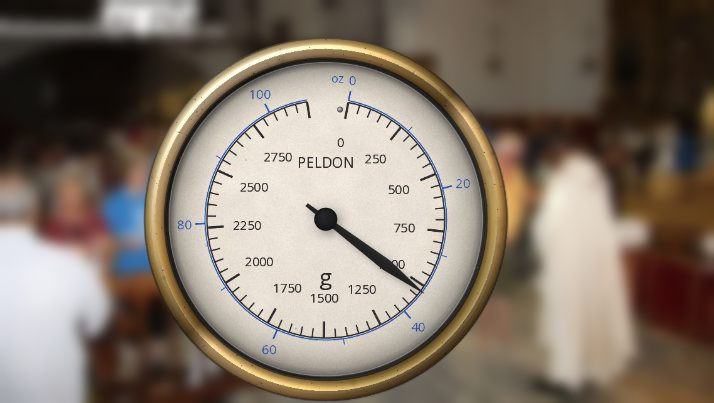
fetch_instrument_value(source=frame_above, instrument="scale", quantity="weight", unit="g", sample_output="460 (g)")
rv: 1025 (g)
